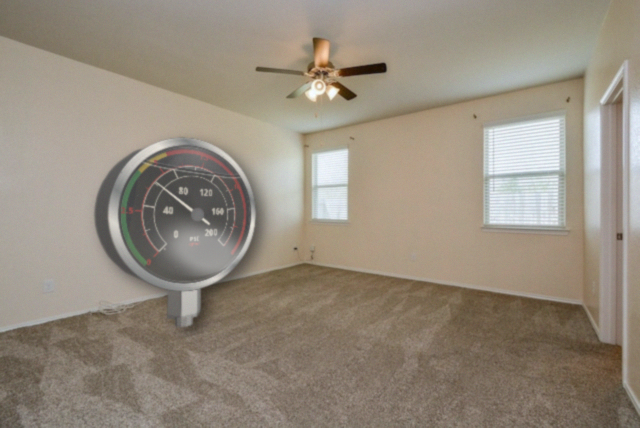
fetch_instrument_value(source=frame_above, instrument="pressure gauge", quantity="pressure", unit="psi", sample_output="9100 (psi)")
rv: 60 (psi)
